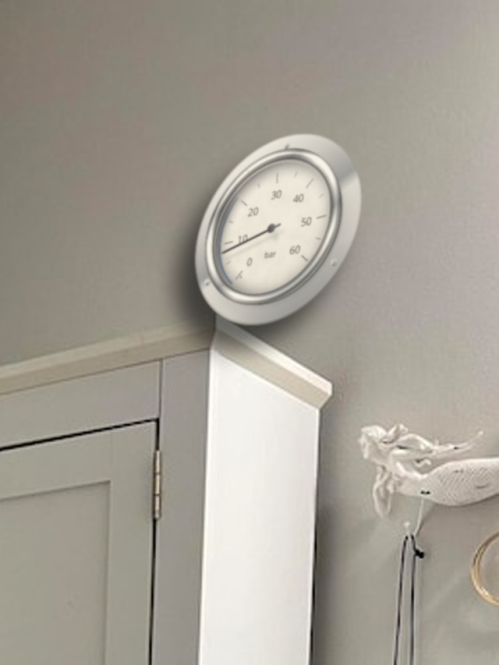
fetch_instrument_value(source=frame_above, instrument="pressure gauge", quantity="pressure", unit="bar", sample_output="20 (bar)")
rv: 7.5 (bar)
